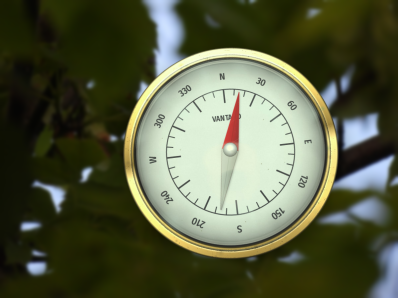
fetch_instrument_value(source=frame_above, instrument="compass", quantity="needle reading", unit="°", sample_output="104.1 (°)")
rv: 15 (°)
